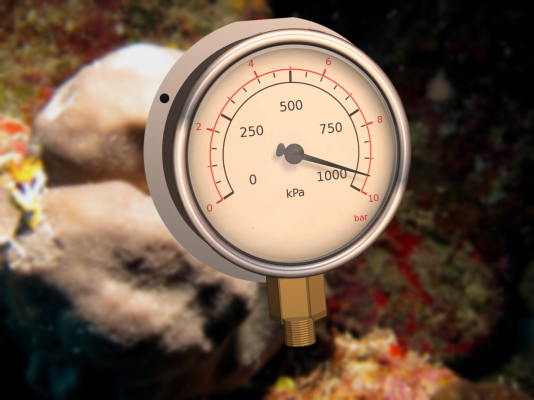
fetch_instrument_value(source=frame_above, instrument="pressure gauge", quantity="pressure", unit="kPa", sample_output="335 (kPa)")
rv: 950 (kPa)
